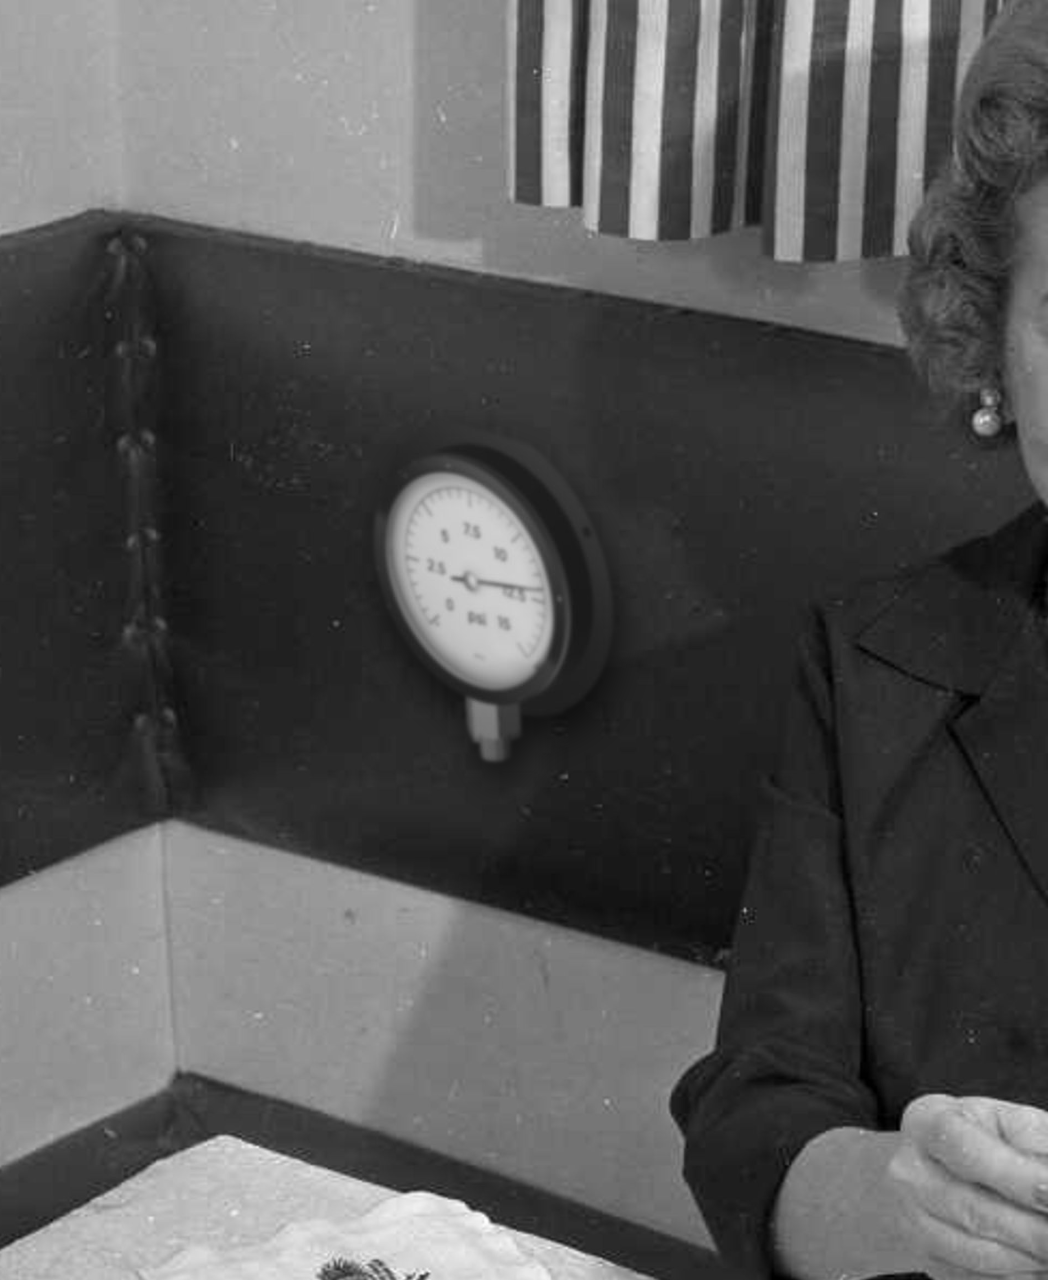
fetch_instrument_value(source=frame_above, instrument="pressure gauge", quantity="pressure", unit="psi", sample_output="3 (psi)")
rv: 12 (psi)
